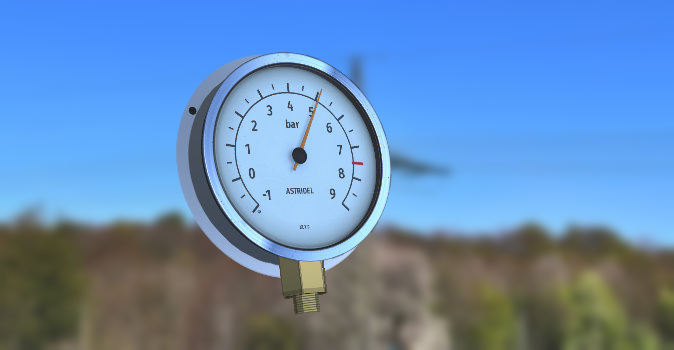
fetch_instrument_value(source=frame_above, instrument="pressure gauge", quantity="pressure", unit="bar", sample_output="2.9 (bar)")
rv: 5 (bar)
